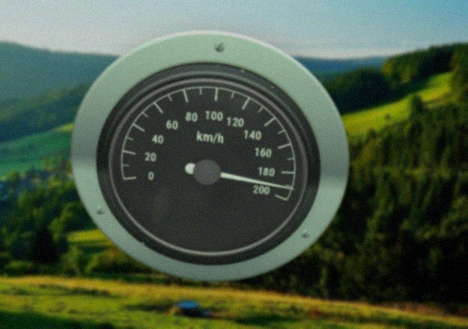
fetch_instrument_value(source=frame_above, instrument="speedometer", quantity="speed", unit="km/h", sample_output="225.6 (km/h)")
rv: 190 (km/h)
